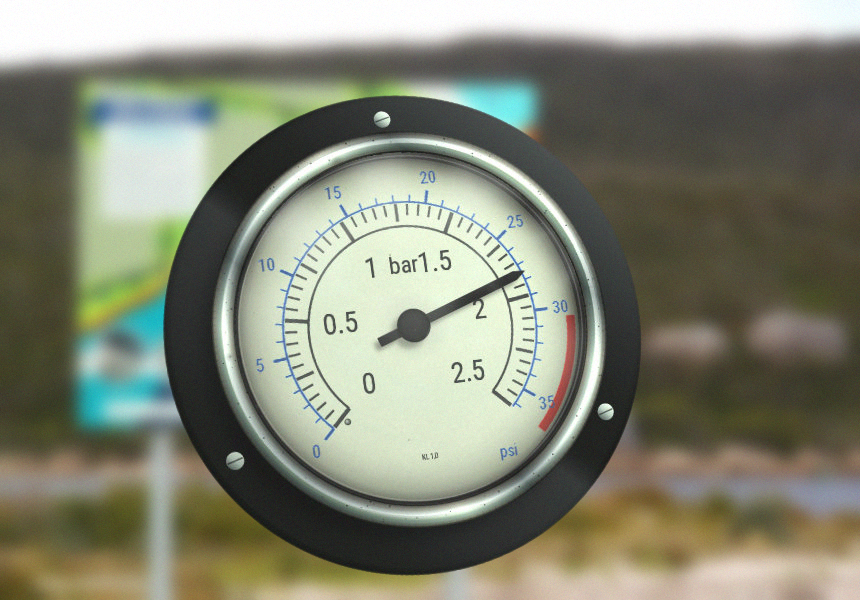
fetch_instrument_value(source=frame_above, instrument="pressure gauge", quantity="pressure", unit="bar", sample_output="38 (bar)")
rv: 1.9 (bar)
